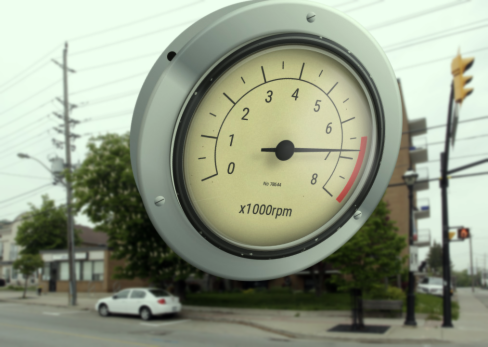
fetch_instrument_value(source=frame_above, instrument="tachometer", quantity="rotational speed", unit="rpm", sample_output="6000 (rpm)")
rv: 6750 (rpm)
